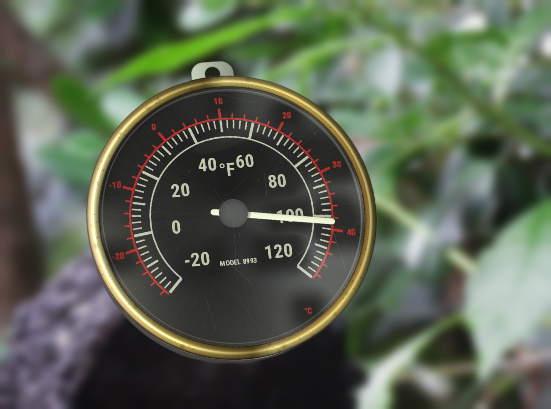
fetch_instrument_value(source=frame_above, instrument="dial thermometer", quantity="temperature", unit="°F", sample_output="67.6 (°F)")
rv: 102 (°F)
